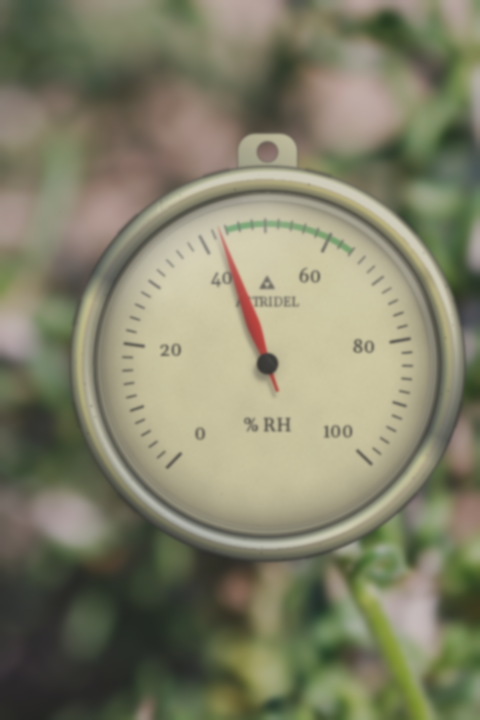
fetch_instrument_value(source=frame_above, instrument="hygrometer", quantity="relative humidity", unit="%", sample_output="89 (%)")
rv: 43 (%)
